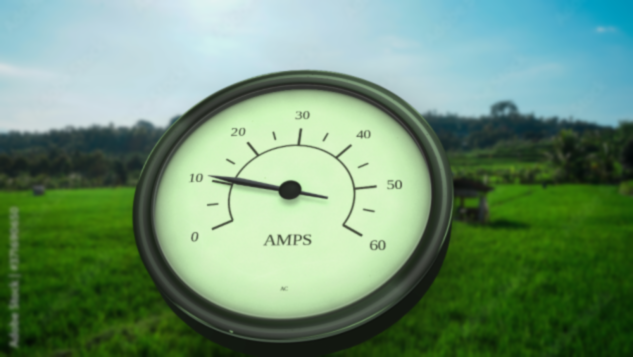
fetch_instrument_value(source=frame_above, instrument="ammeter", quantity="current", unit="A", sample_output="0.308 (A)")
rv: 10 (A)
